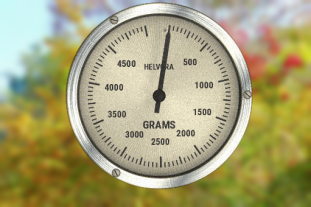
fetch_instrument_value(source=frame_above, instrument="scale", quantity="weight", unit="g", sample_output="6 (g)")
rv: 0 (g)
